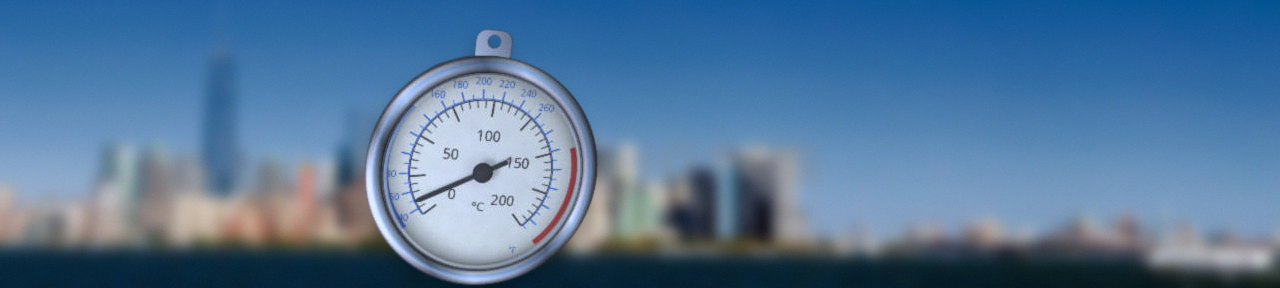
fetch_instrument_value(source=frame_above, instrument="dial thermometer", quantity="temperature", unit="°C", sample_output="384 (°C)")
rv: 10 (°C)
